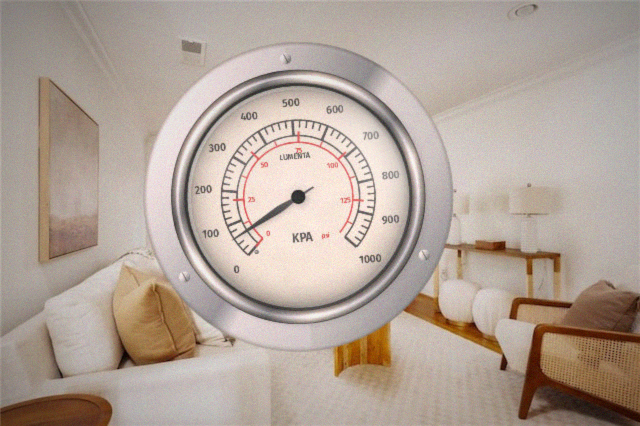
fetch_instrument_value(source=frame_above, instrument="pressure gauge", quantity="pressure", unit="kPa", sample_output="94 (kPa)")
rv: 60 (kPa)
